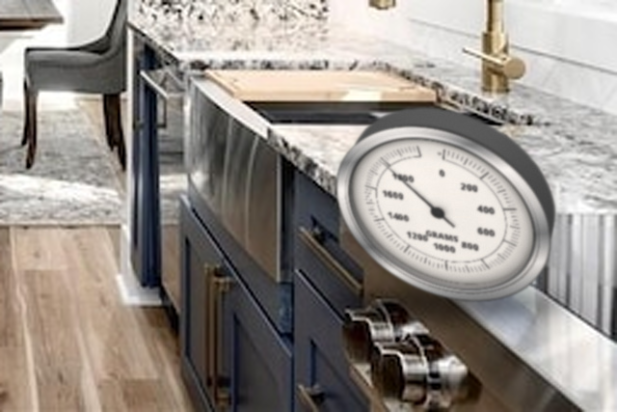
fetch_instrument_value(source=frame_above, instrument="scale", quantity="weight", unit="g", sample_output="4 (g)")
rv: 1800 (g)
